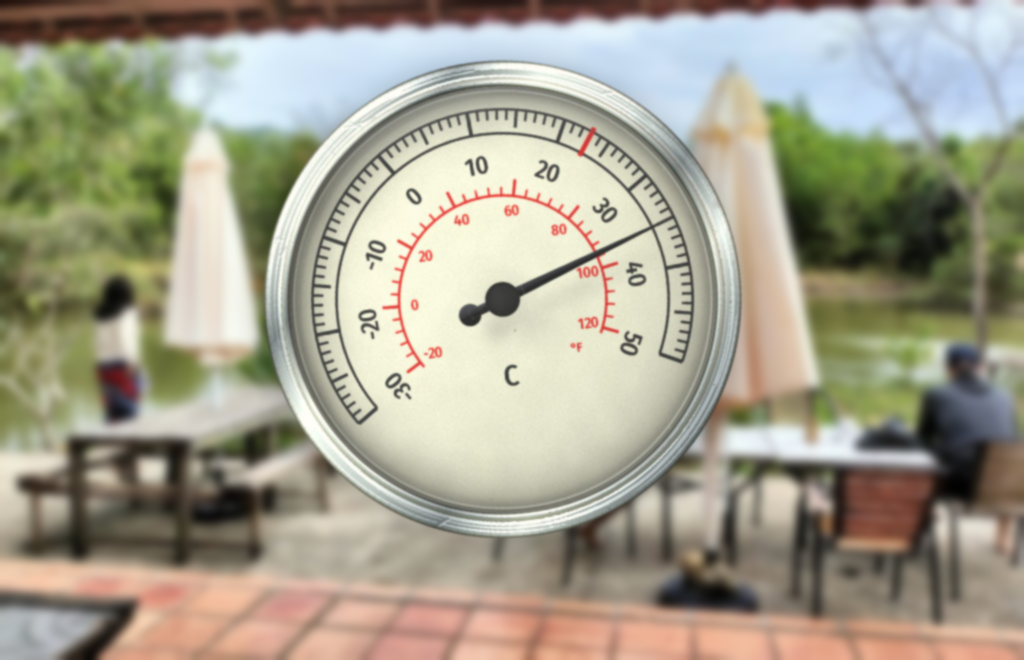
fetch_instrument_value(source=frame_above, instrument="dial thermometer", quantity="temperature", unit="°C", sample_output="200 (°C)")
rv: 35 (°C)
